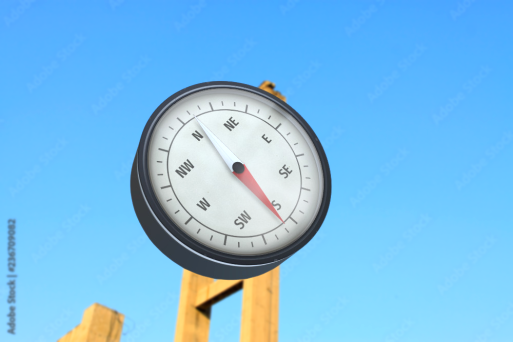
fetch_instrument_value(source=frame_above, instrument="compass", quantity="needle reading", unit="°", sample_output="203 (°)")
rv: 190 (°)
